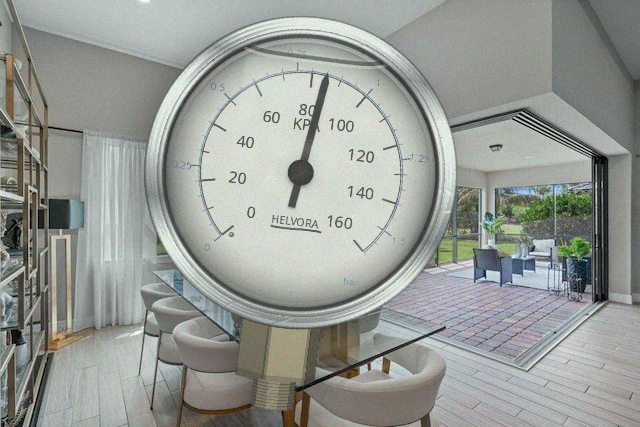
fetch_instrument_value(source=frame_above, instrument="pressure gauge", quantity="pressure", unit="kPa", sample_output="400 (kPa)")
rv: 85 (kPa)
